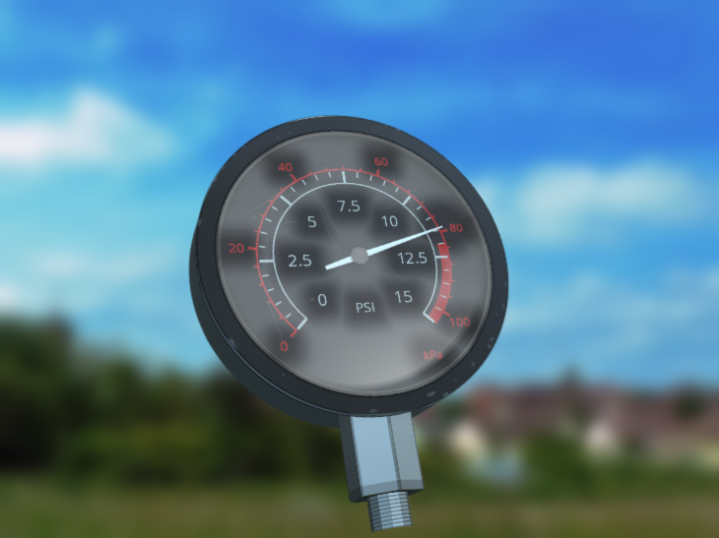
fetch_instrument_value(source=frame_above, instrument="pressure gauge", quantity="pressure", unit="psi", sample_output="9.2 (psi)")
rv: 11.5 (psi)
